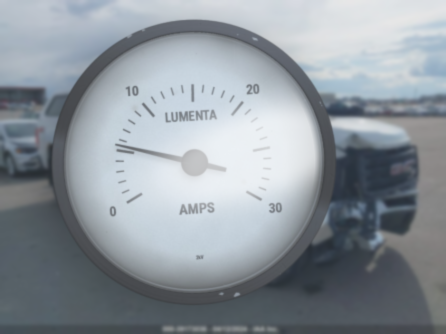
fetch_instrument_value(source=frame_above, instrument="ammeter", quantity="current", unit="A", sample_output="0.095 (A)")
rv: 5.5 (A)
